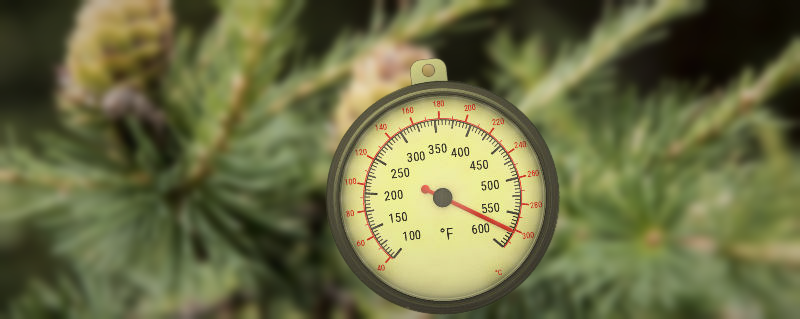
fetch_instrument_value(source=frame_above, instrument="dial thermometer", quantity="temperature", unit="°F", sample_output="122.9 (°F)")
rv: 575 (°F)
